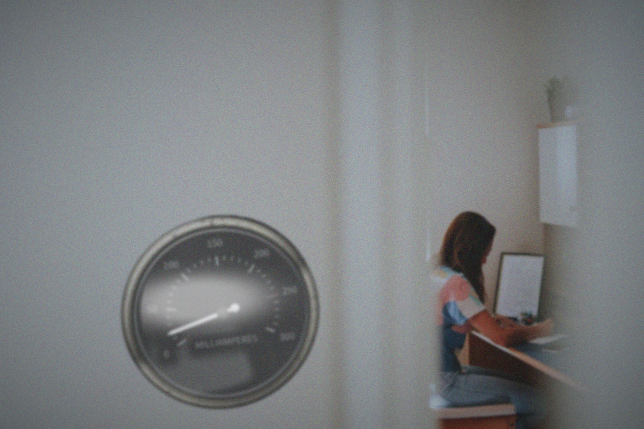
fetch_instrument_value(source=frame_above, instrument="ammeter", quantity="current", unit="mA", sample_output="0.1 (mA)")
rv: 20 (mA)
